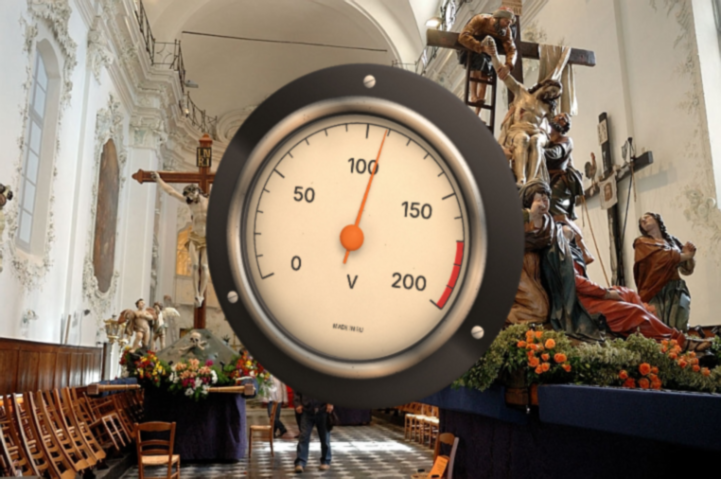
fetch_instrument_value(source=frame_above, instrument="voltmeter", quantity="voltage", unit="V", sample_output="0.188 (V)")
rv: 110 (V)
